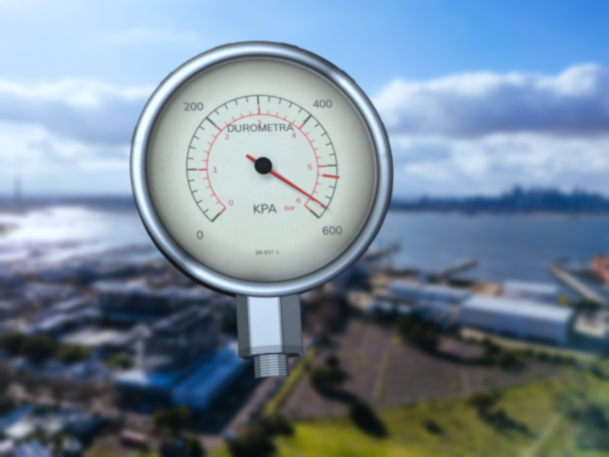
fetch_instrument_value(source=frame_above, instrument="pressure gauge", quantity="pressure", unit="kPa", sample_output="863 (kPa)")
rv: 580 (kPa)
